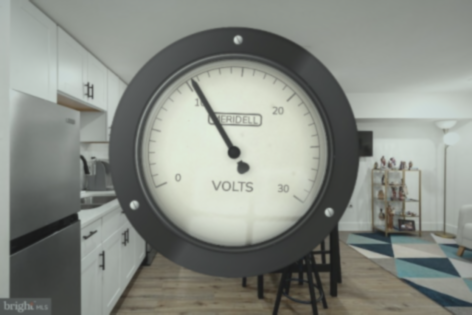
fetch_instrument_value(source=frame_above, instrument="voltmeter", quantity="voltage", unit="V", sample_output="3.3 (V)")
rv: 10.5 (V)
